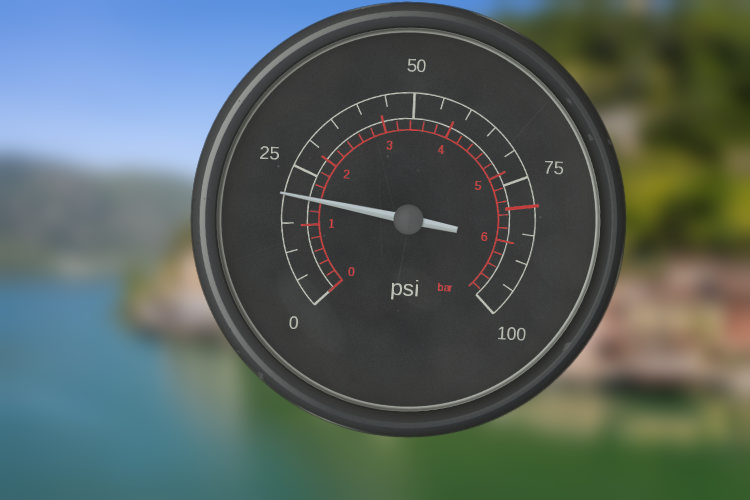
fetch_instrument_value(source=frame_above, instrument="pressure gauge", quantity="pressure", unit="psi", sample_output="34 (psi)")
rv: 20 (psi)
